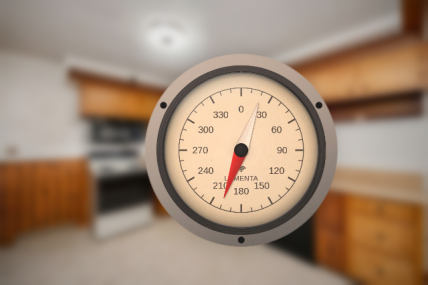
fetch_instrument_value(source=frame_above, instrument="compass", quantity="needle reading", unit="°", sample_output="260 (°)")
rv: 200 (°)
